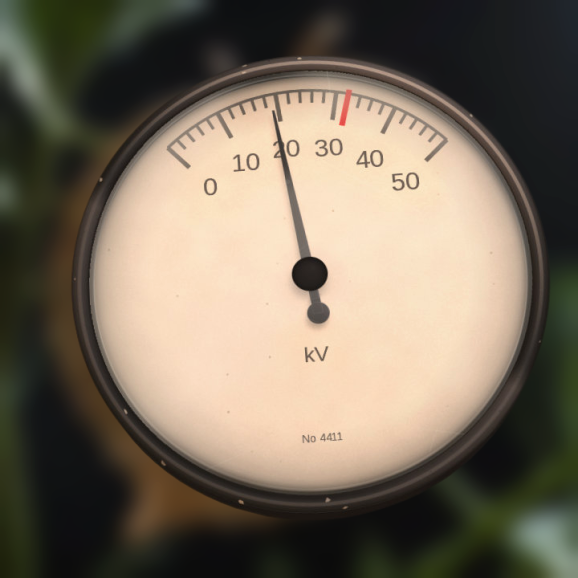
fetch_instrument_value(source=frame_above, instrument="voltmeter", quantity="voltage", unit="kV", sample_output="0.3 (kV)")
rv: 19 (kV)
